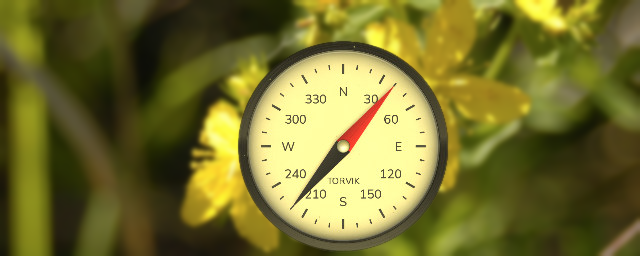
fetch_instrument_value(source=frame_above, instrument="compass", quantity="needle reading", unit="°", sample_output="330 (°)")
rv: 40 (°)
